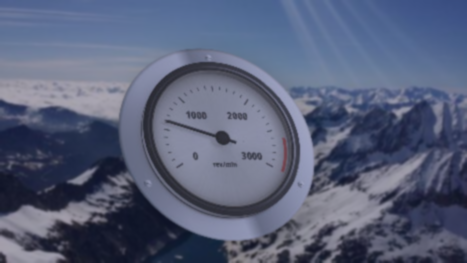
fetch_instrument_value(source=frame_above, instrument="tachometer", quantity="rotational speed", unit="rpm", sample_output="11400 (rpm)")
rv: 600 (rpm)
